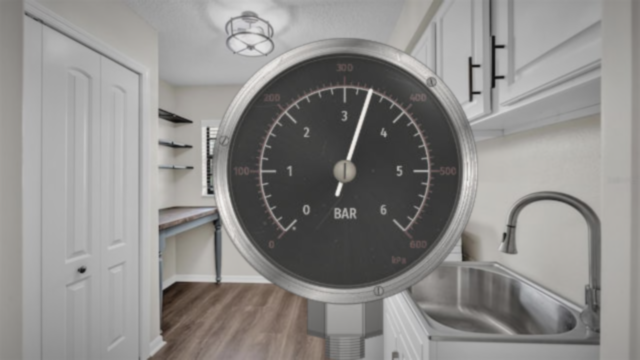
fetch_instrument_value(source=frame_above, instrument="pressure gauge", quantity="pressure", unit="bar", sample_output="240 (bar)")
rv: 3.4 (bar)
